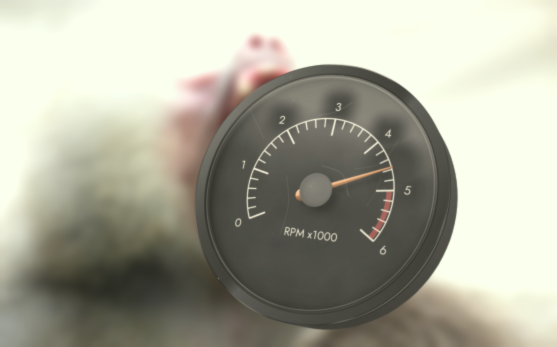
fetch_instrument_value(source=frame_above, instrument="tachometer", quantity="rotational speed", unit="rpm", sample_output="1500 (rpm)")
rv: 4600 (rpm)
